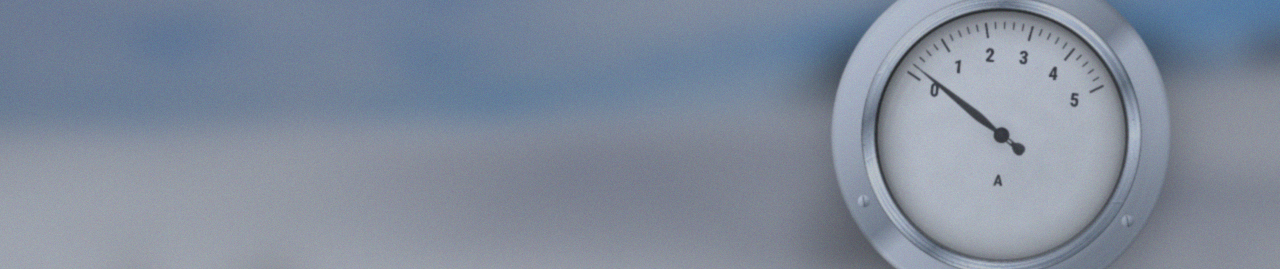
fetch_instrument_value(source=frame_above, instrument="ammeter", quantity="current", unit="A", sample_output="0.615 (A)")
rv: 0.2 (A)
